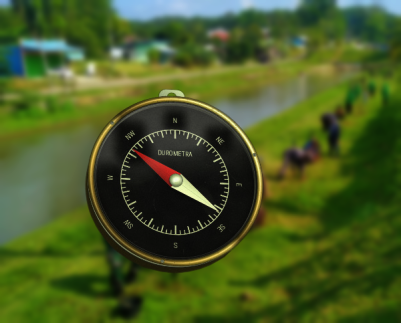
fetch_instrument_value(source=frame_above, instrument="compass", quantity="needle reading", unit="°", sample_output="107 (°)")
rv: 305 (°)
